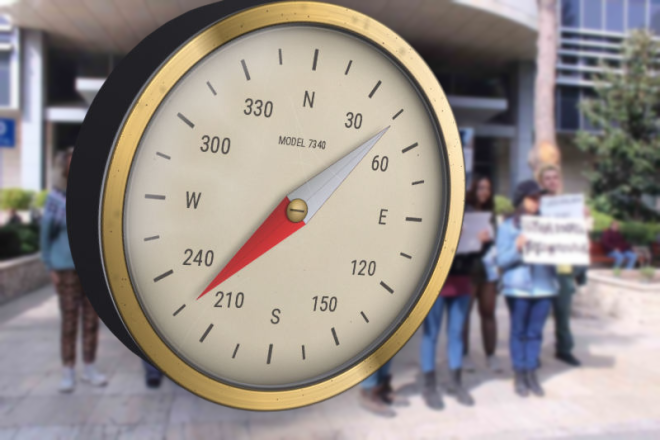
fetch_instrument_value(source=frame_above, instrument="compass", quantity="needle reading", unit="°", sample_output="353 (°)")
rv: 225 (°)
